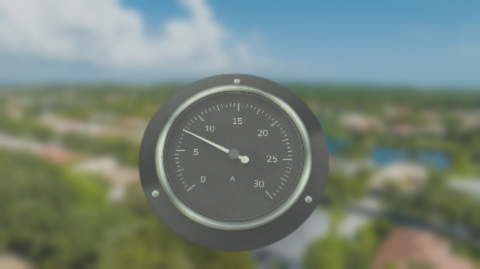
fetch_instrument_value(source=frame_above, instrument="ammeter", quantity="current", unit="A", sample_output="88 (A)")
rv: 7.5 (A)
